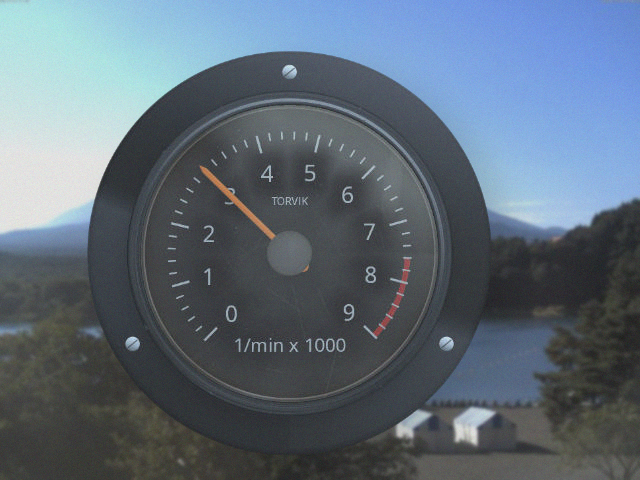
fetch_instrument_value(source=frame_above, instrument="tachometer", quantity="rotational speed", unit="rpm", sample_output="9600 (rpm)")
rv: 3000 (rpm)
